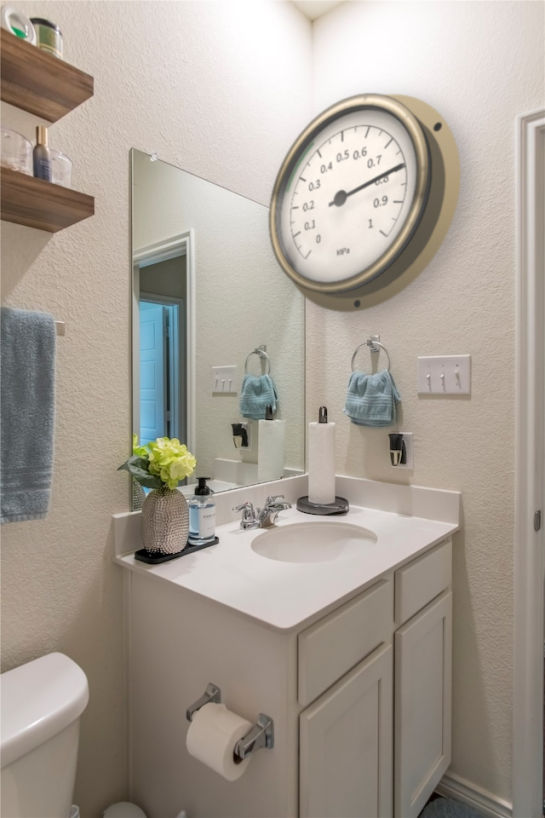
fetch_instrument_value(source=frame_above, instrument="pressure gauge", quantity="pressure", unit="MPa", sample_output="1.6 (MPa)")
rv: 0.8 (MPa)
